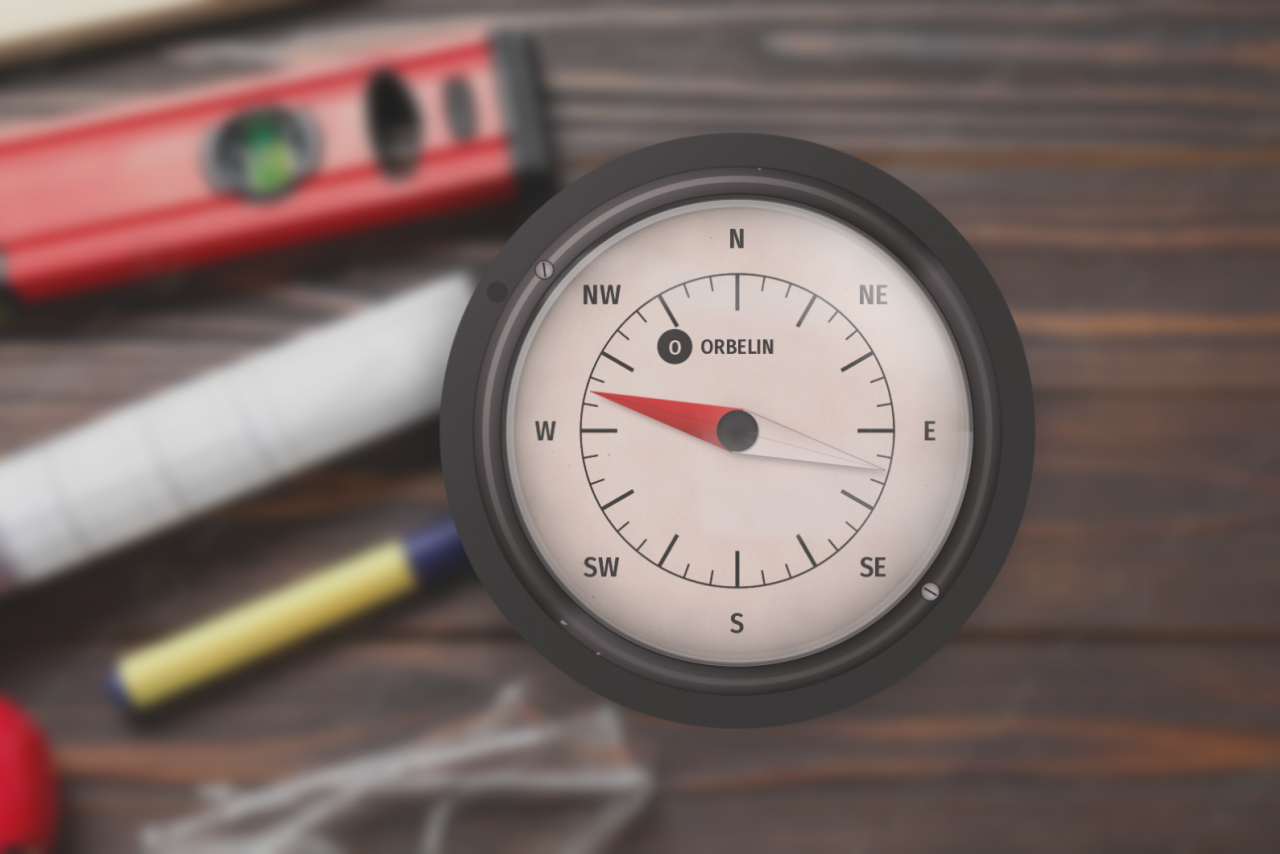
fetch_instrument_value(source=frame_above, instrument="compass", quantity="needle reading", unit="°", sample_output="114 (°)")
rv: 285 (°)
